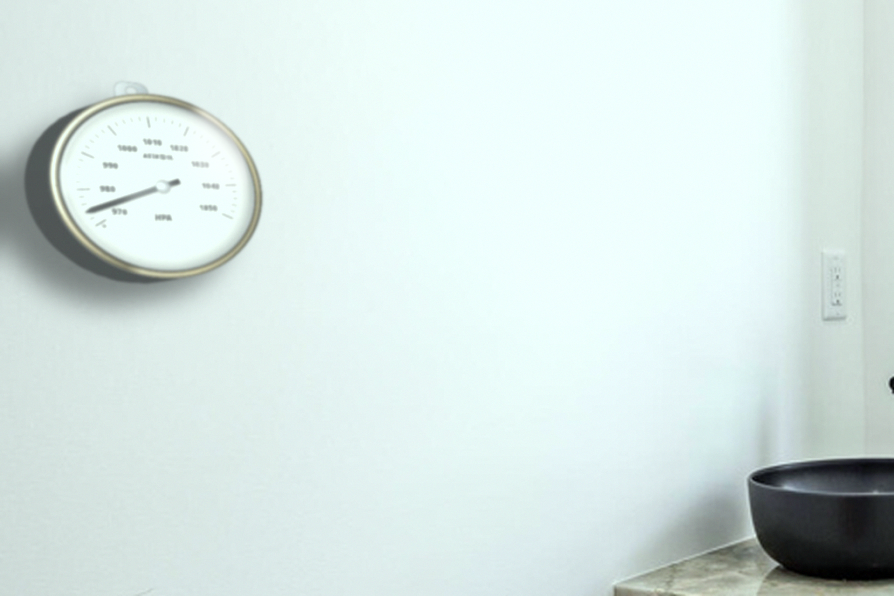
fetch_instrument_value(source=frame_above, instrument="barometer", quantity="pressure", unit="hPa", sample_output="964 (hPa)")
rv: 974 (hPa)
